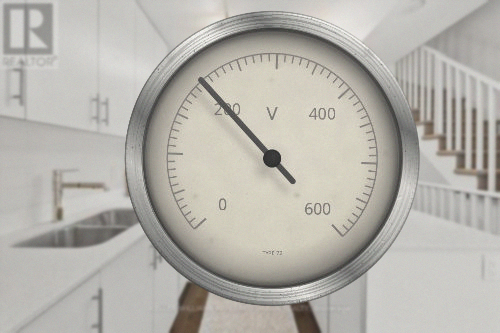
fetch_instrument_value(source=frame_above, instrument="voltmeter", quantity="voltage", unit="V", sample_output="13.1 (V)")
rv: 200 (V)
